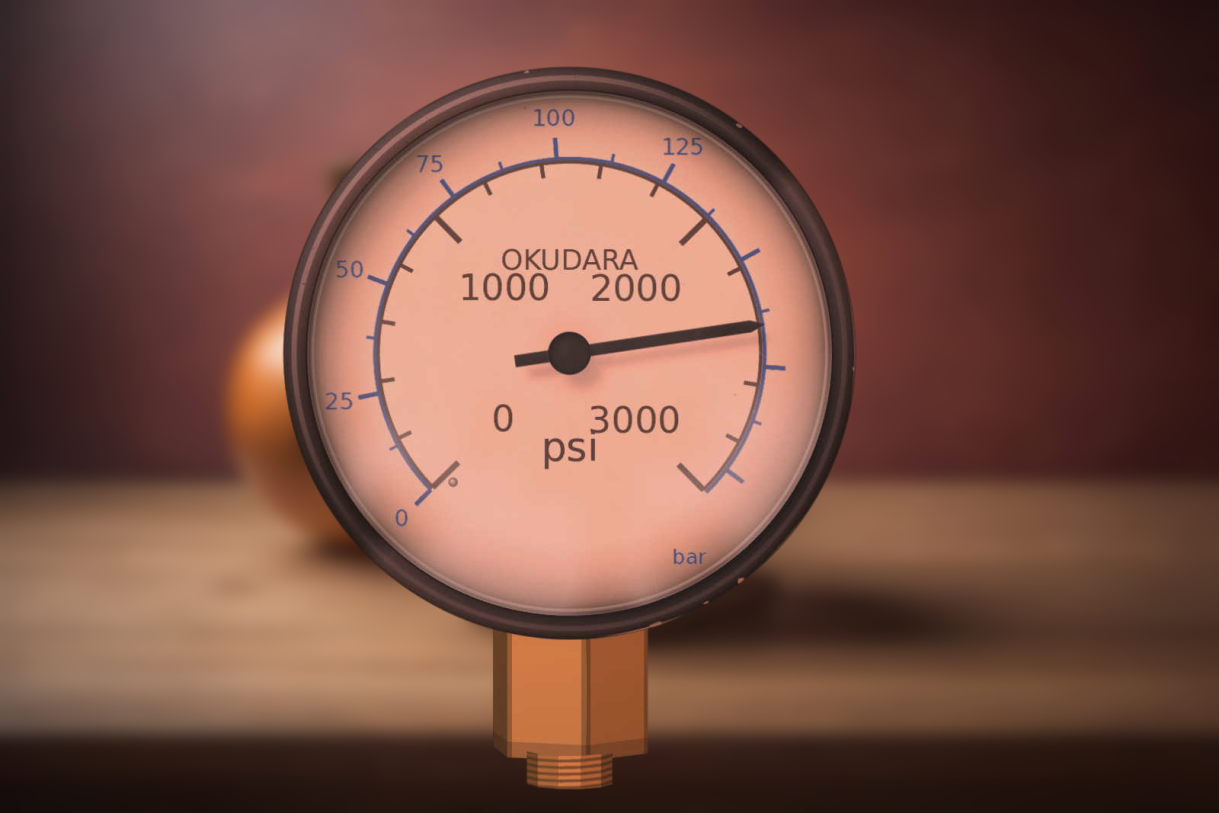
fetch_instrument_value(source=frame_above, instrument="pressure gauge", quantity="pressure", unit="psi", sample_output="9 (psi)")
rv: 2400 (psi)
